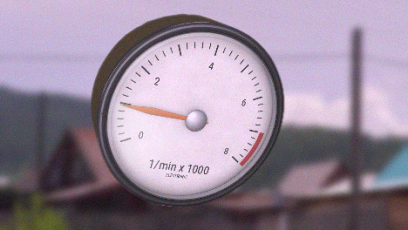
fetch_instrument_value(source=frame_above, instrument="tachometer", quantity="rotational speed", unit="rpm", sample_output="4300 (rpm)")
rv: 1000 (rpm)
